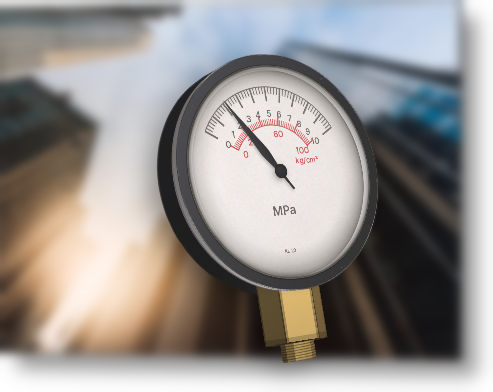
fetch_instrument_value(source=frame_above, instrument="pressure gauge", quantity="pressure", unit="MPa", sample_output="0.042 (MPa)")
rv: 2 (MPa)
